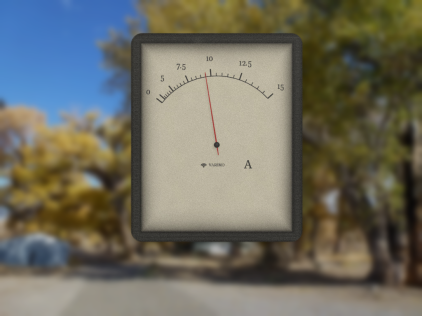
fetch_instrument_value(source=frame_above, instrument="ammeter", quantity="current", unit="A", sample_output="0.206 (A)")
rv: 9.5 (A)
